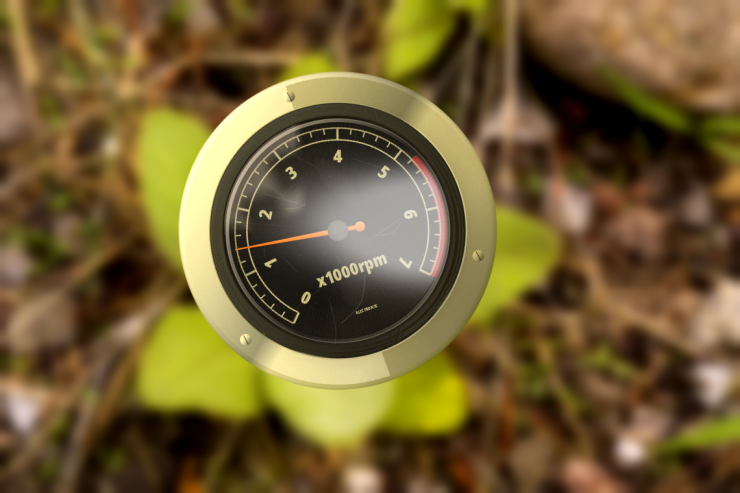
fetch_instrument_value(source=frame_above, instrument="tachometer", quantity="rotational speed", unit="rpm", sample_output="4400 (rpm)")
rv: 1400 (rpm)
